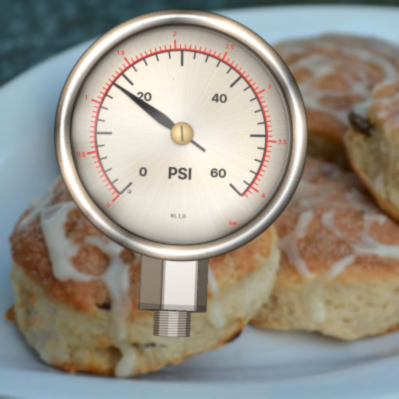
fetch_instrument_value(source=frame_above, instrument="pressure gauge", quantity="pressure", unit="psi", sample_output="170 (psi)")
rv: 18 (psi)
